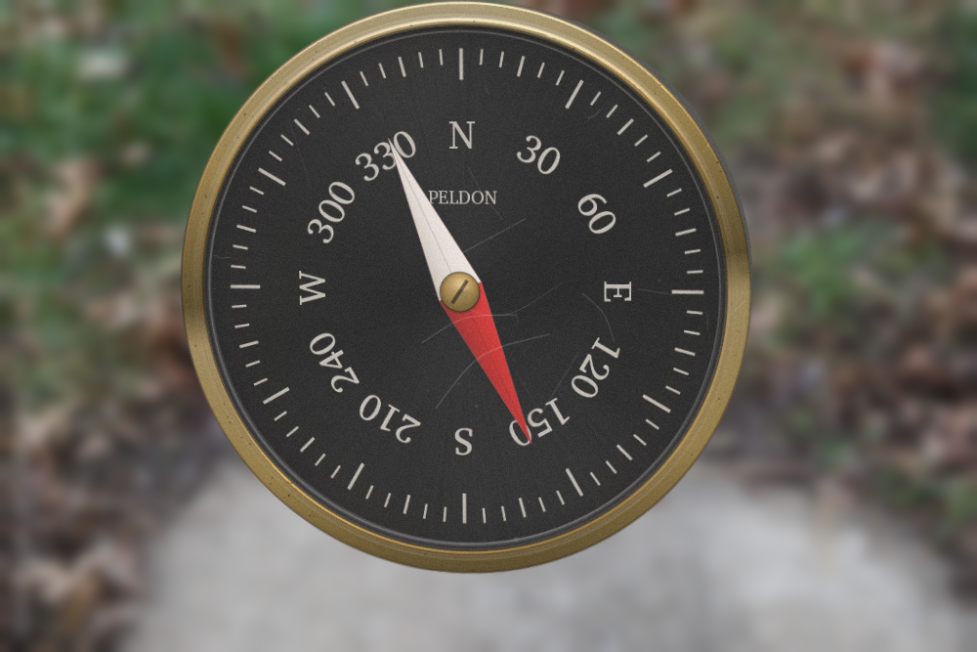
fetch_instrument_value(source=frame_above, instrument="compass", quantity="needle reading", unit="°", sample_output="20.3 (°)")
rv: 155 (°)
